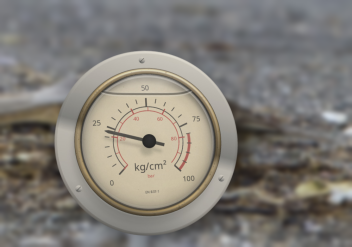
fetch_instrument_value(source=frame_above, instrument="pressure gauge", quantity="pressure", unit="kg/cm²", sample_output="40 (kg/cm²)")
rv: 22.5 (kg/cm²)
